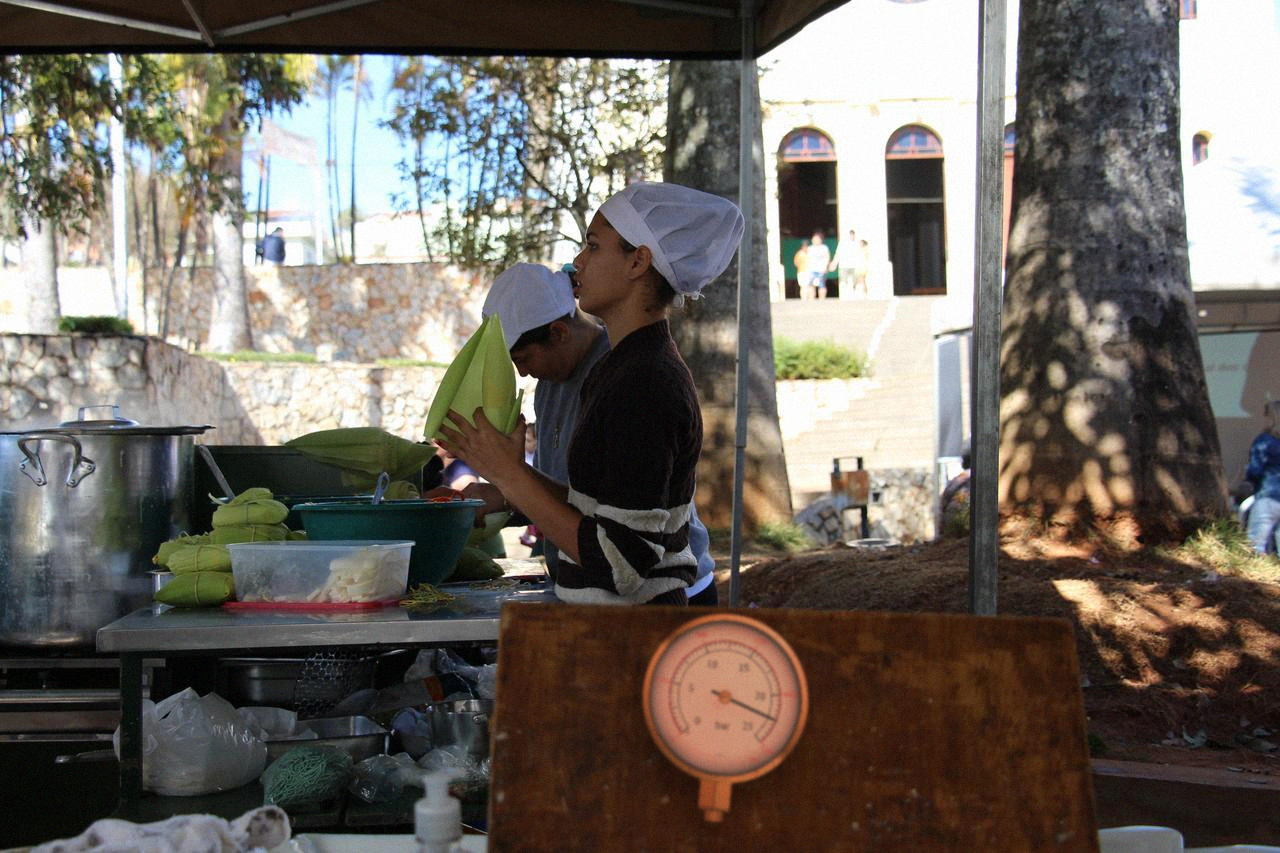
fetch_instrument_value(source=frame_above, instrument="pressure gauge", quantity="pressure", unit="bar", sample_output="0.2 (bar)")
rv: 22.5 (bar)
